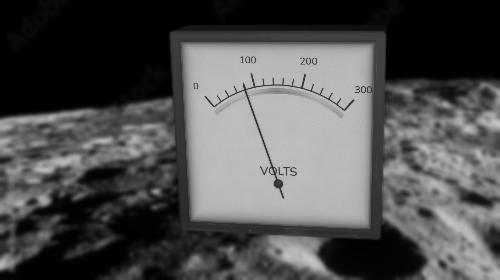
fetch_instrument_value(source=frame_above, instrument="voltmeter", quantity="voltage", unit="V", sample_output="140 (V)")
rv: 80 (V)
